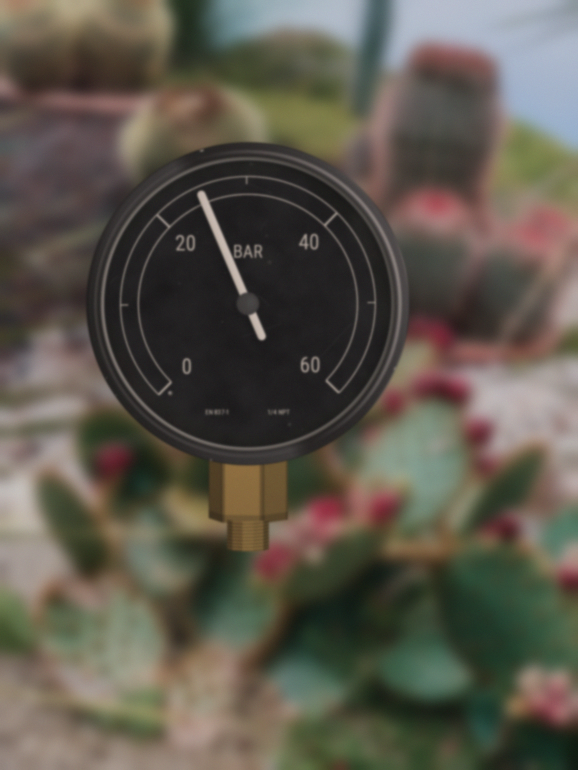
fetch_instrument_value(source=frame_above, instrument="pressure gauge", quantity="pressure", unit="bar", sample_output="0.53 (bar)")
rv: 25 (bar)
